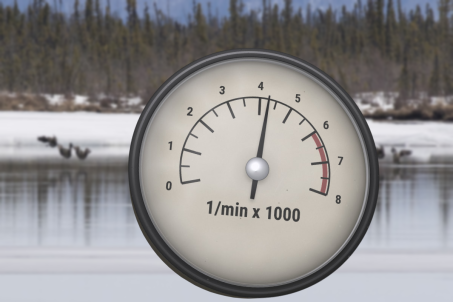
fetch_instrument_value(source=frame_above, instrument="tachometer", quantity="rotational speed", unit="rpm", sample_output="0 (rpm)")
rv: 4250 (rpm)
